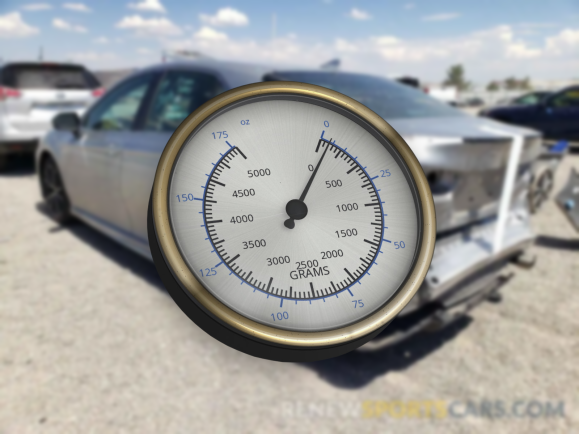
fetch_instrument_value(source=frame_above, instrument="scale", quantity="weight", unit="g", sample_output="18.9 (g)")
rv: 100 (g)
